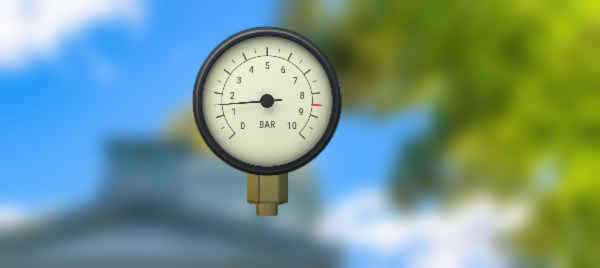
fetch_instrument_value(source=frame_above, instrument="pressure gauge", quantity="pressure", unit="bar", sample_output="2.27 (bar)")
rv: 1.5 (bar)
